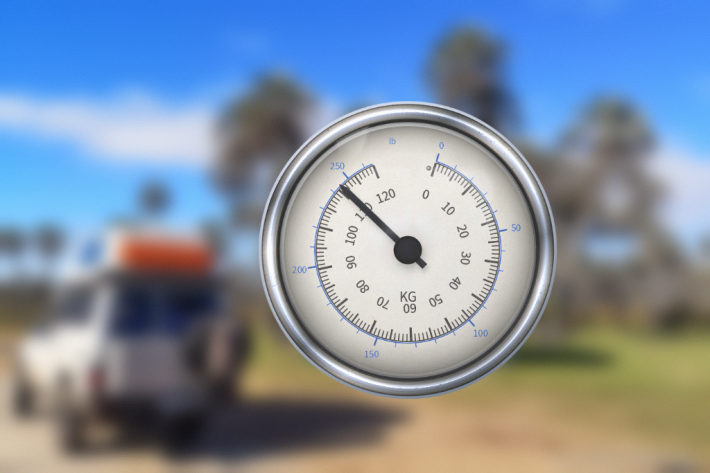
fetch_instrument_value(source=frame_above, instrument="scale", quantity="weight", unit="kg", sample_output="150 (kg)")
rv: 111 (kg)
